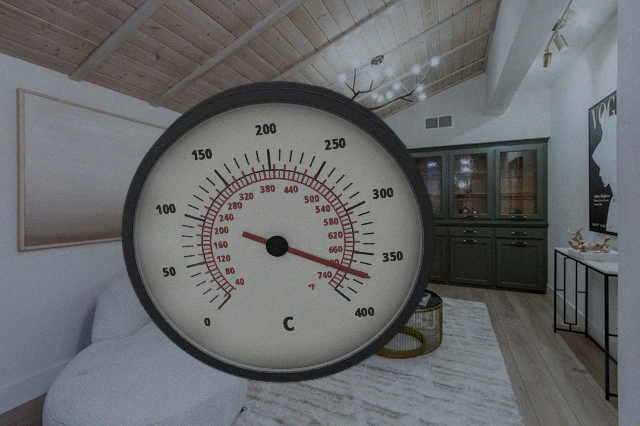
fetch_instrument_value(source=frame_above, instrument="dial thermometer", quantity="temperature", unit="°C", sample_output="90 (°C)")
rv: 370 (°C)
